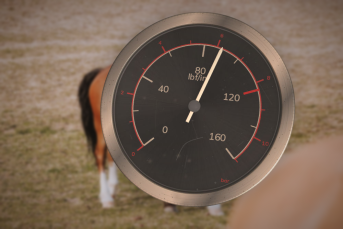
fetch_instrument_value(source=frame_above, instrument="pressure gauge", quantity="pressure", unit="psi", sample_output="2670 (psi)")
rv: 90 (psi)
